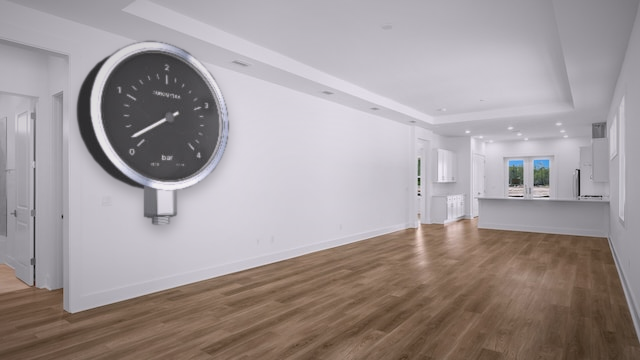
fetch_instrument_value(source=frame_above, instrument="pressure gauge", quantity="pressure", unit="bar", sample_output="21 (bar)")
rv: 0.2 (bar)
